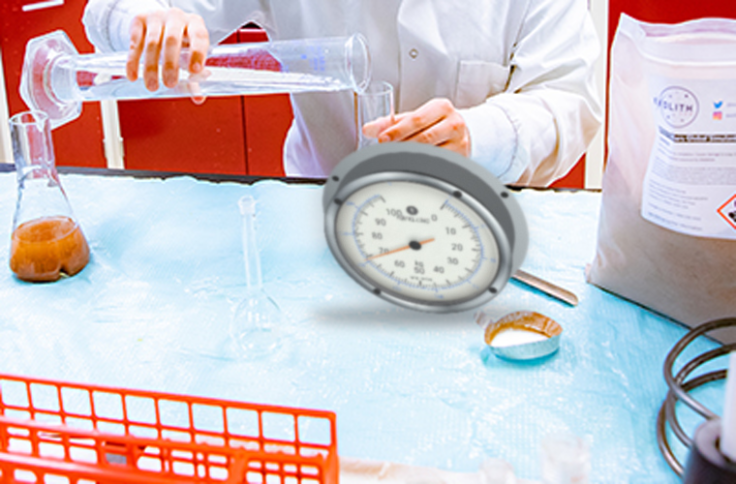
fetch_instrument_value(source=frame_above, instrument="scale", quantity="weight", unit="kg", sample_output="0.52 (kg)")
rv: 70 (kg)
